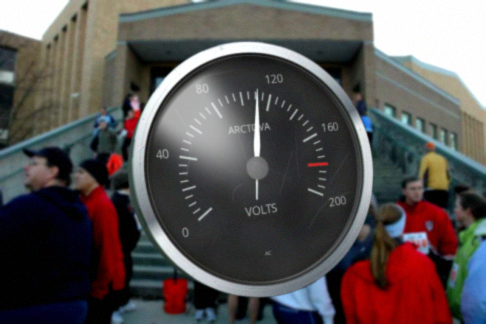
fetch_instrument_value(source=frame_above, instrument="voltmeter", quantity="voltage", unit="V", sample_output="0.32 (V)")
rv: 110 (V)
